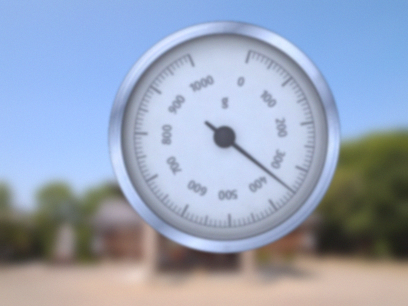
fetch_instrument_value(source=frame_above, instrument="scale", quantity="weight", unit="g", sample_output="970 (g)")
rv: 350 (g)
